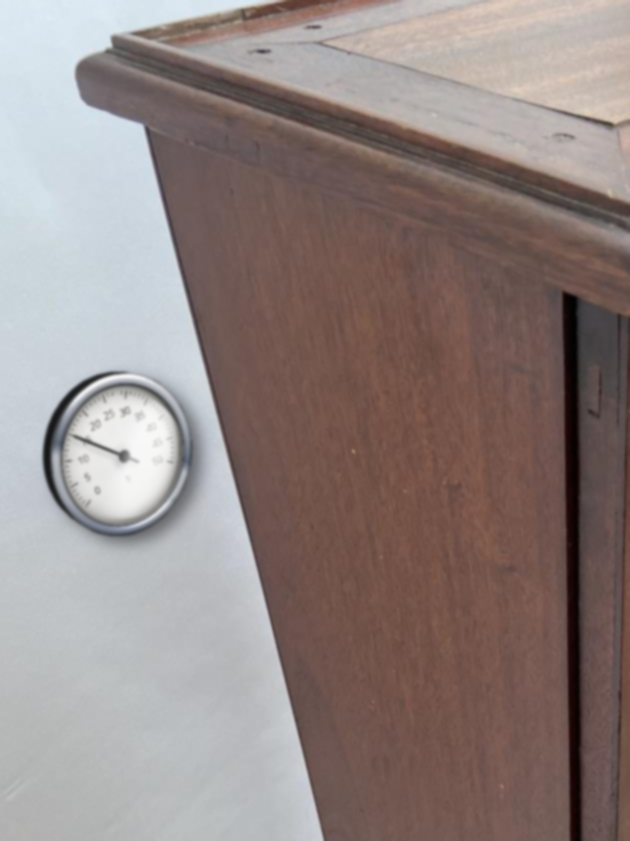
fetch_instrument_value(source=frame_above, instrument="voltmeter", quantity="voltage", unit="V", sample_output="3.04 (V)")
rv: 15 (V)
